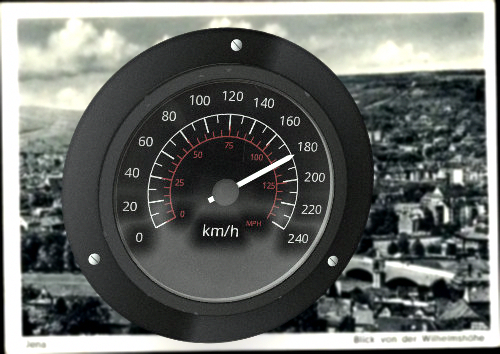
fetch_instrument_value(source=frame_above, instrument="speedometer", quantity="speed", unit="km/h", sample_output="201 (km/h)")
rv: 180 (km/h)
